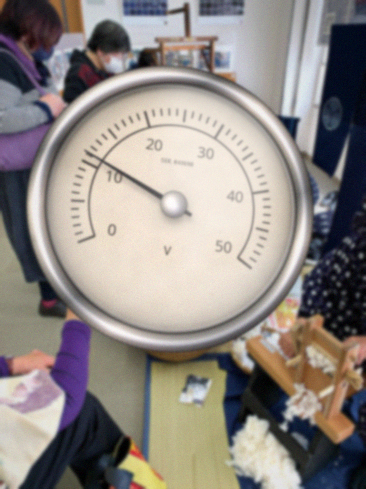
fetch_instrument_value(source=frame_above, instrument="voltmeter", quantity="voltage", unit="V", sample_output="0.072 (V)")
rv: 11 (V)
